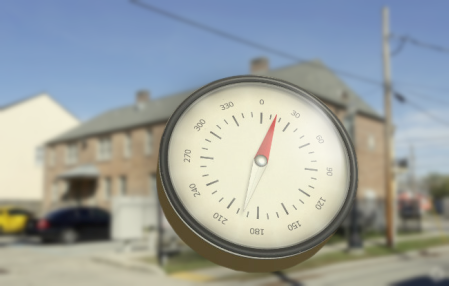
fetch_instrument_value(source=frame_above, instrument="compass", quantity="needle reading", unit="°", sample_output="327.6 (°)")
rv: 15 (°)
